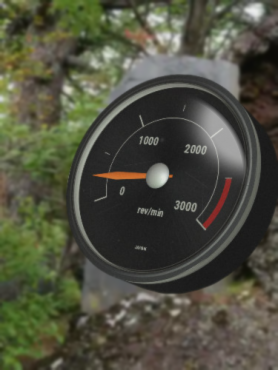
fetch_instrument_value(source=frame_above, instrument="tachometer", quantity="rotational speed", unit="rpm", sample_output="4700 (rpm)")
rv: 250 (rpm)
